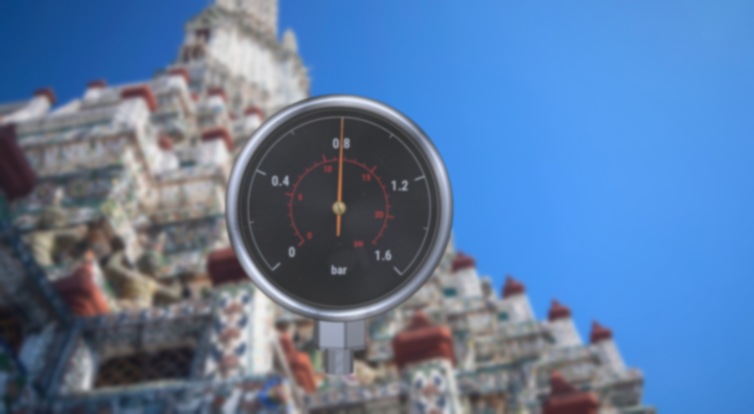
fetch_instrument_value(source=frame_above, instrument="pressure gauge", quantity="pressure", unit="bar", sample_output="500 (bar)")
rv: 0.8 (bar)
